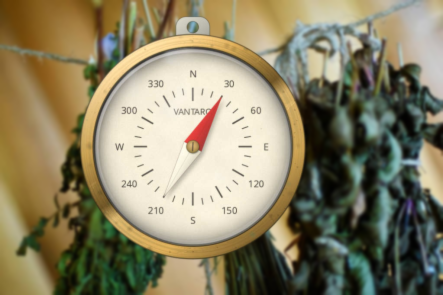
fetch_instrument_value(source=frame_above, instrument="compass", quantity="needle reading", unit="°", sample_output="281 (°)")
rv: 30 (°)
